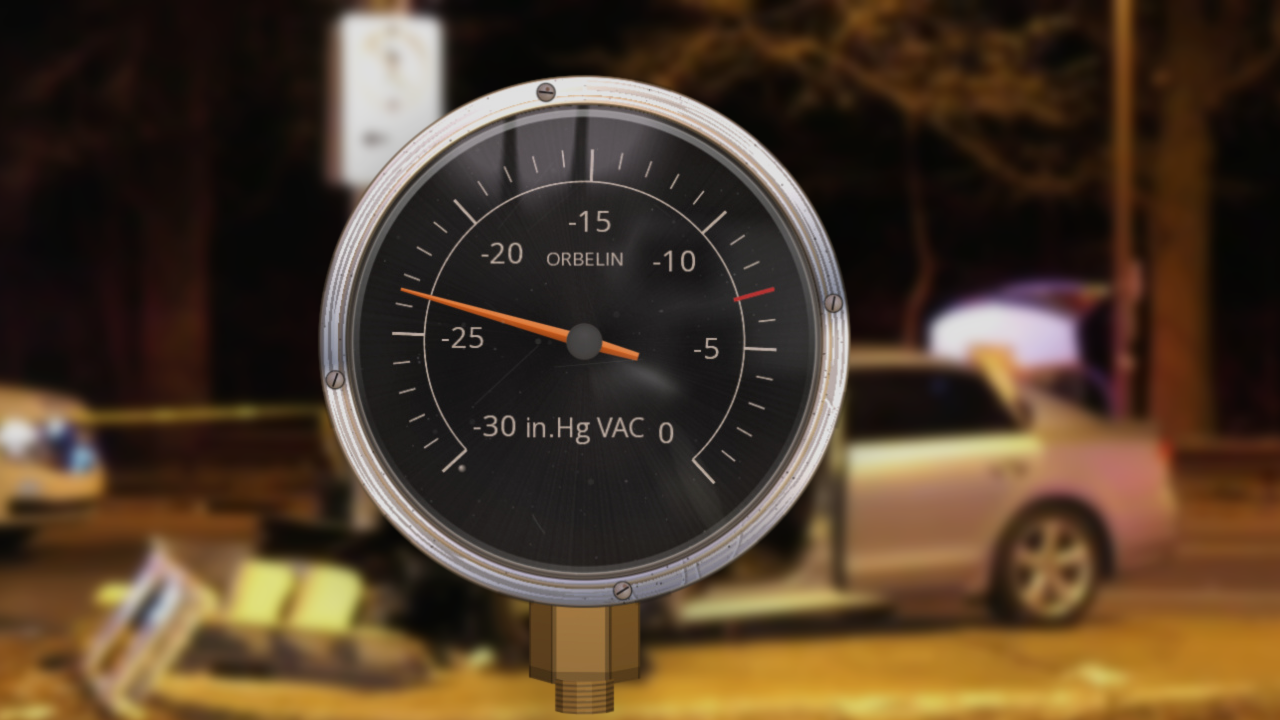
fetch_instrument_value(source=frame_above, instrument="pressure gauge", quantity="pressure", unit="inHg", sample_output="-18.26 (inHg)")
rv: -23.5 (inHg)
